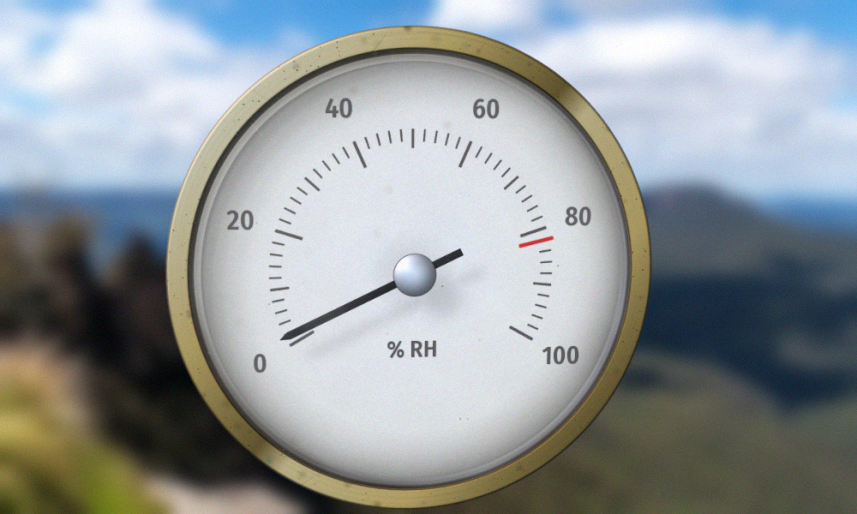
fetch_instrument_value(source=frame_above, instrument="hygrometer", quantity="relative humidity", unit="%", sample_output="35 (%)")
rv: 2 (%)
